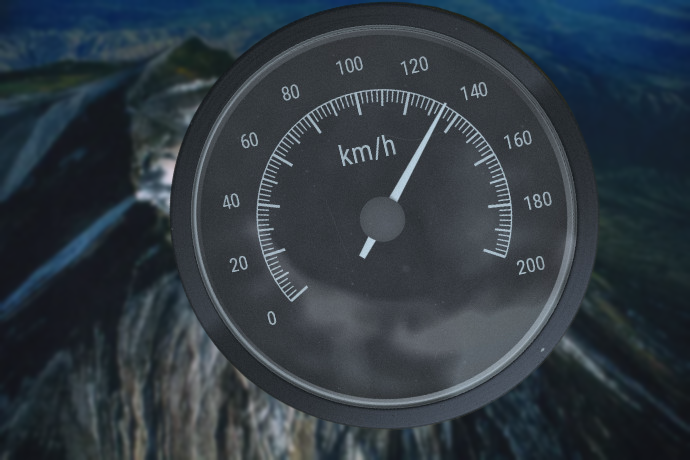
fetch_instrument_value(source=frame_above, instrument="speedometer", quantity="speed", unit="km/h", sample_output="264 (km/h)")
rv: 134 (km/h)
